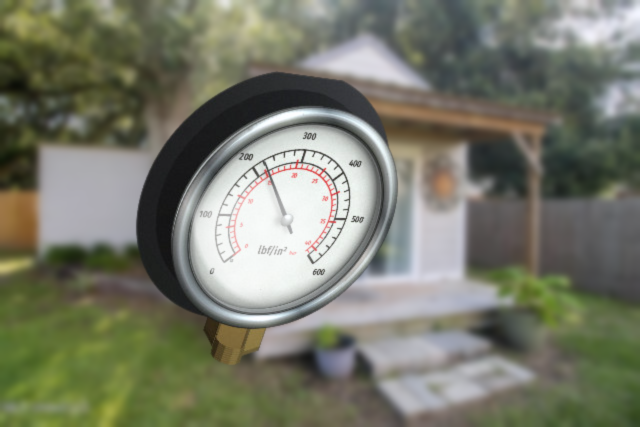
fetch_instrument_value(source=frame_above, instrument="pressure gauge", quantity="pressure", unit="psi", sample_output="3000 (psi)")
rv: 220 (psi)
